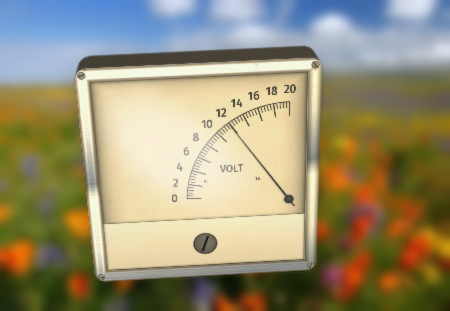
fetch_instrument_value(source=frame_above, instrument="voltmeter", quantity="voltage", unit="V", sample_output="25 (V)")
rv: 12 (V)
